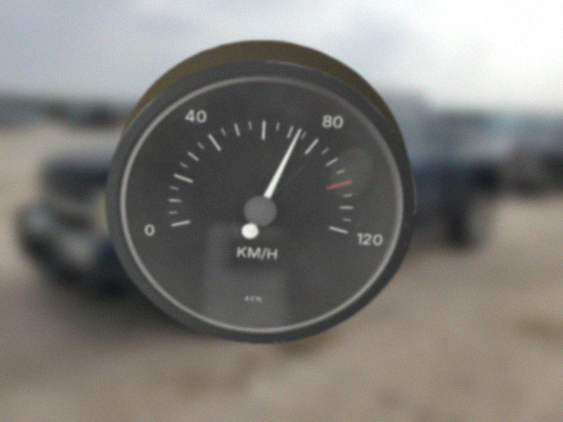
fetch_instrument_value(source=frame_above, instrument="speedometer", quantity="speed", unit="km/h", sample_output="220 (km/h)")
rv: 72.5 (km/h)
